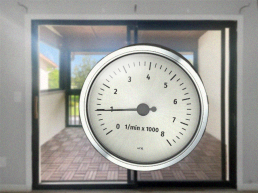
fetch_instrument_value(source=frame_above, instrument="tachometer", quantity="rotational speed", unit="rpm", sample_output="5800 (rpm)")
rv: 1000 (rpm)
